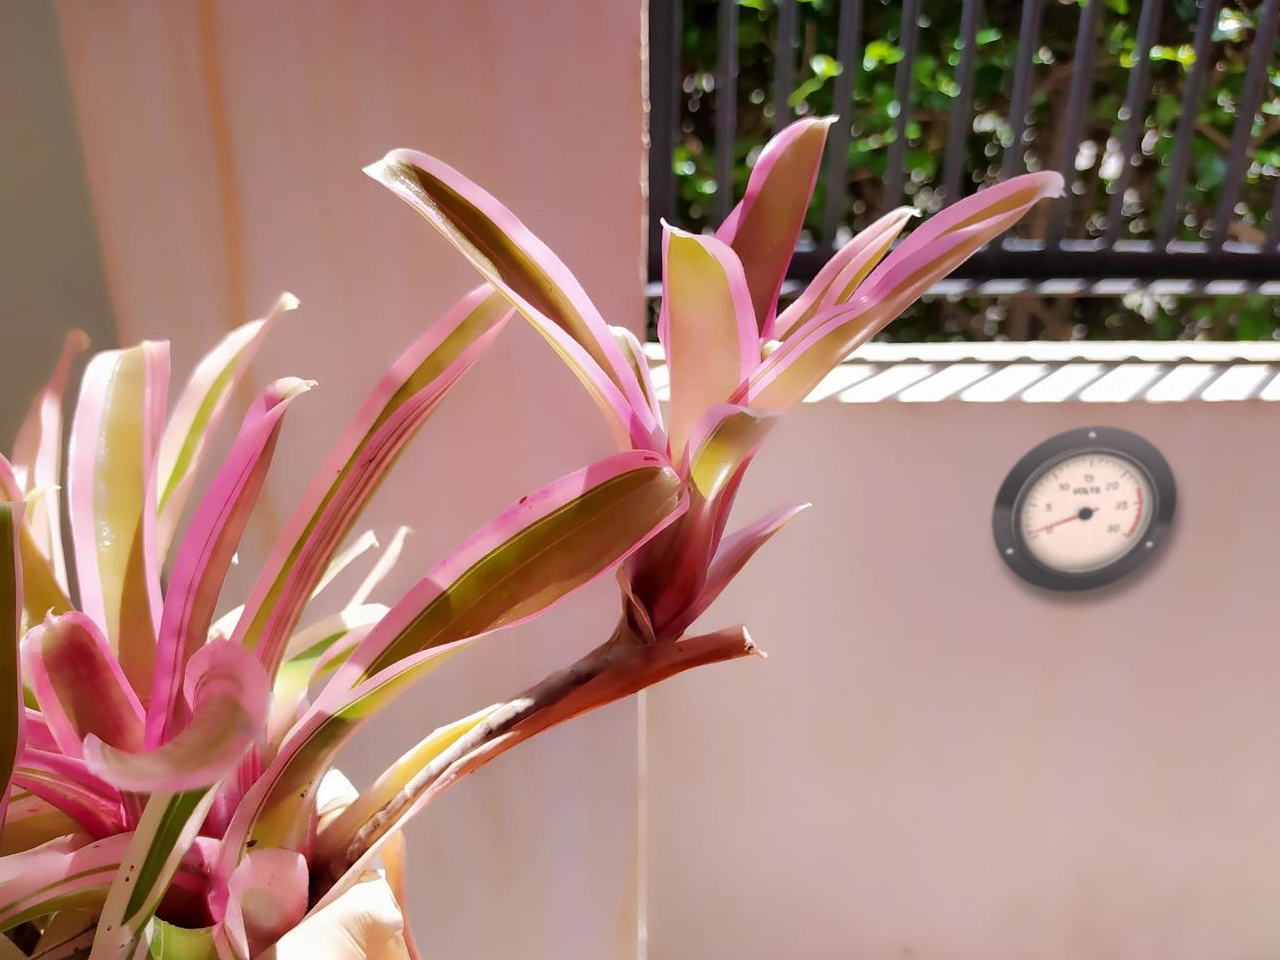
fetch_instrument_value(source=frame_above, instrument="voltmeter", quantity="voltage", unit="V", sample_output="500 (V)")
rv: 1 (V)
